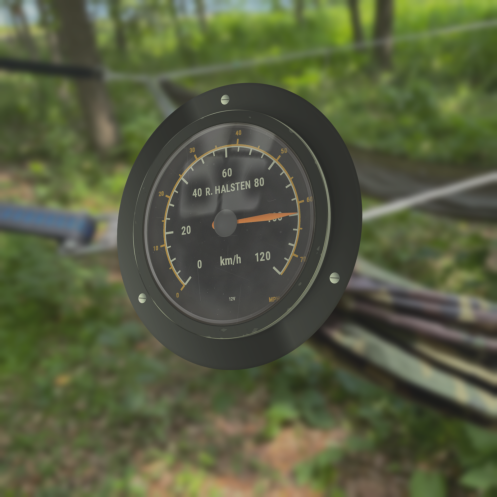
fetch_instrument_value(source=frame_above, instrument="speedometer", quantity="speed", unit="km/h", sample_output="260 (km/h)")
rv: 100 (km/h)
